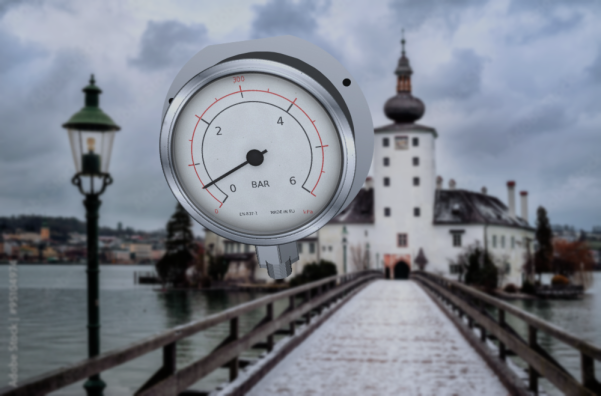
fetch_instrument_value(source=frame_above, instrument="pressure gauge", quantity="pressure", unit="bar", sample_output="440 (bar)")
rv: 0.5 (bar)
